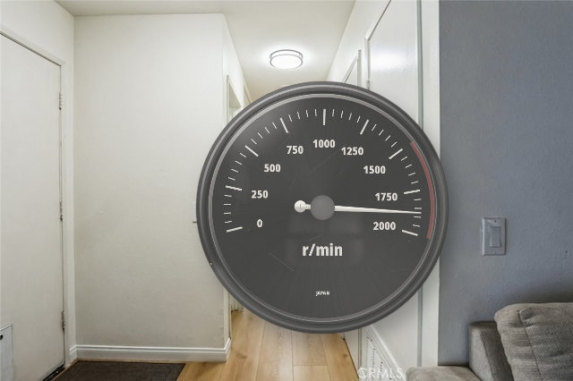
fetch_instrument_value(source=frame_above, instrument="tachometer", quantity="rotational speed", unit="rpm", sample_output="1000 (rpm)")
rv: 1875 (rpm)
